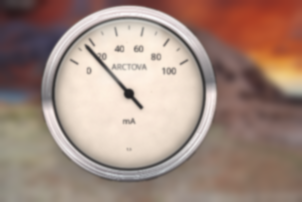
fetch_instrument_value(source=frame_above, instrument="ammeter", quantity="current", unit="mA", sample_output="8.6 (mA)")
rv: 15 (mA)
